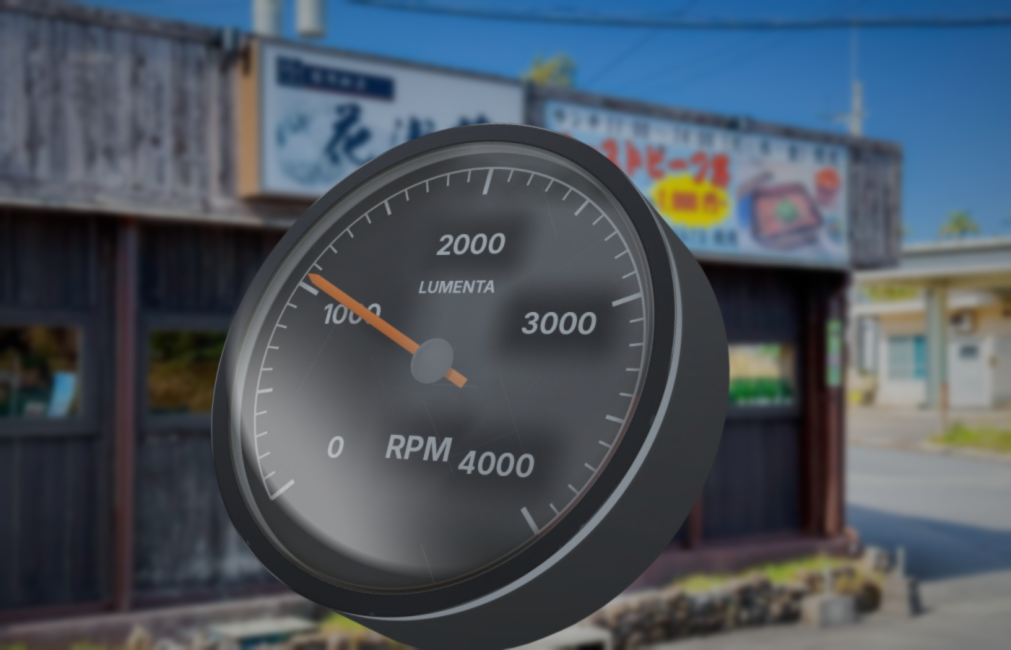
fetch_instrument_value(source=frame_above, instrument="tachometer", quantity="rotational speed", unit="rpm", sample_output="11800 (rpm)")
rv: 1050 (rpm)
